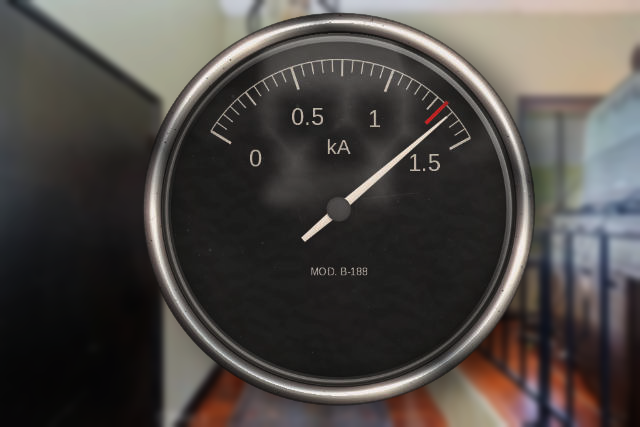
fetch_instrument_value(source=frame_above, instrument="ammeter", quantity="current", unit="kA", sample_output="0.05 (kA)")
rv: 1.35 (kA)
